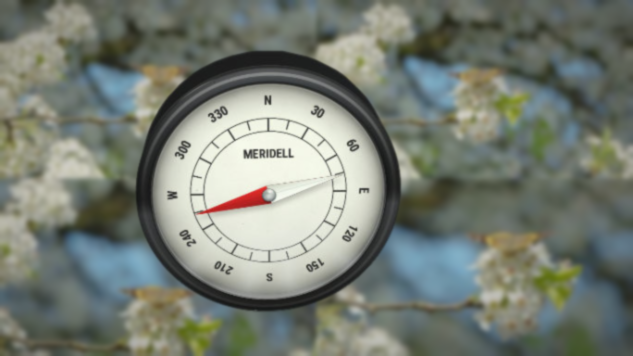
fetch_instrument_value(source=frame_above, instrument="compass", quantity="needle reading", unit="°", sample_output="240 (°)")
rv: 255 (°)
